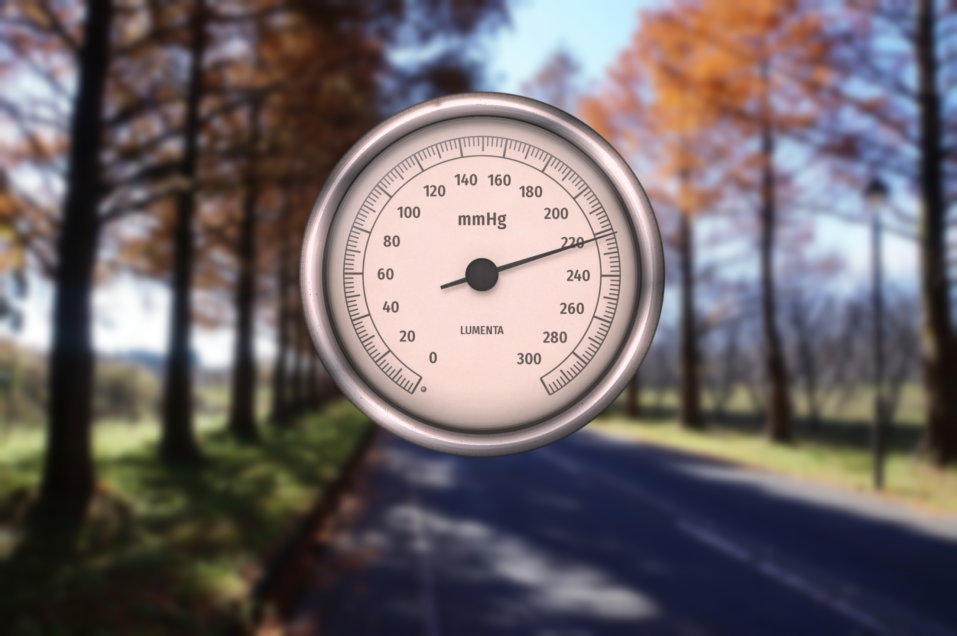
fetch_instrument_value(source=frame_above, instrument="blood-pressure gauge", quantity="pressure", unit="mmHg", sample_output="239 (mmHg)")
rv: 222 (mmHg)
